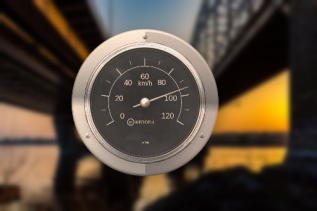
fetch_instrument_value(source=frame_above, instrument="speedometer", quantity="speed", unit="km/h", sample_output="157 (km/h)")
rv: 95 (km/h)
